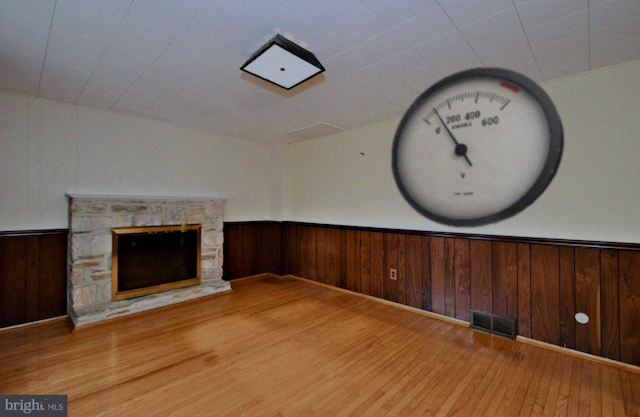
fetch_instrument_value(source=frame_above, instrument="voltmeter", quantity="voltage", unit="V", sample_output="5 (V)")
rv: 100 (V)
